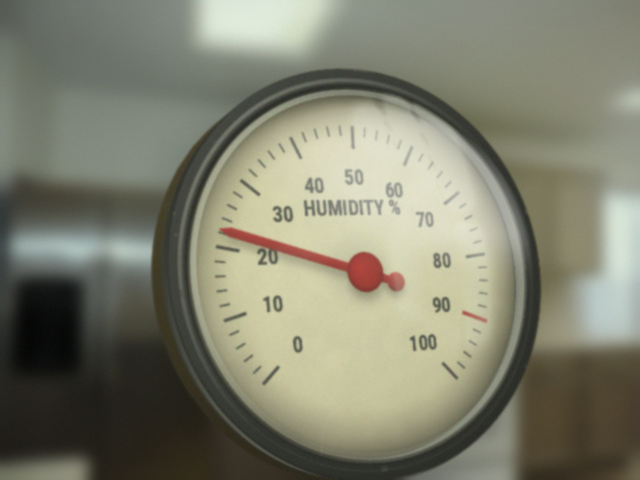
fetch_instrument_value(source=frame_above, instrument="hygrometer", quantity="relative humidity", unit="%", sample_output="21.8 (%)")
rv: 22 (%)
